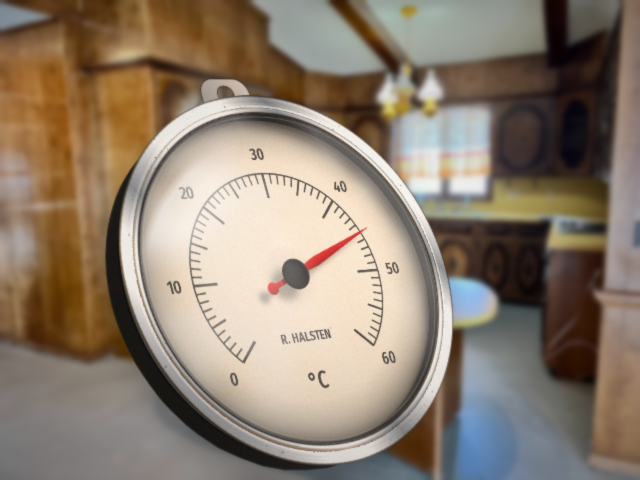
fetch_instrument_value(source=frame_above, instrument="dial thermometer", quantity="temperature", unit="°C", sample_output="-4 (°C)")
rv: 45 (°C)
